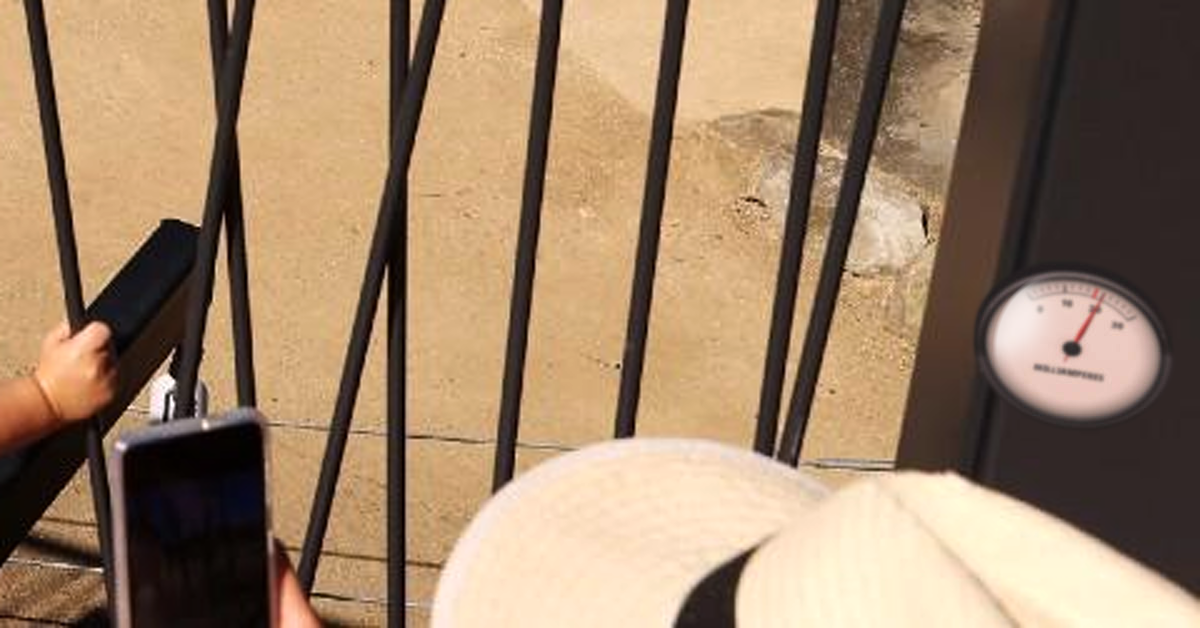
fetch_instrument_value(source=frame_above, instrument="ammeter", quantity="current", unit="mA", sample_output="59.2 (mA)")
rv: 20 (mA)
